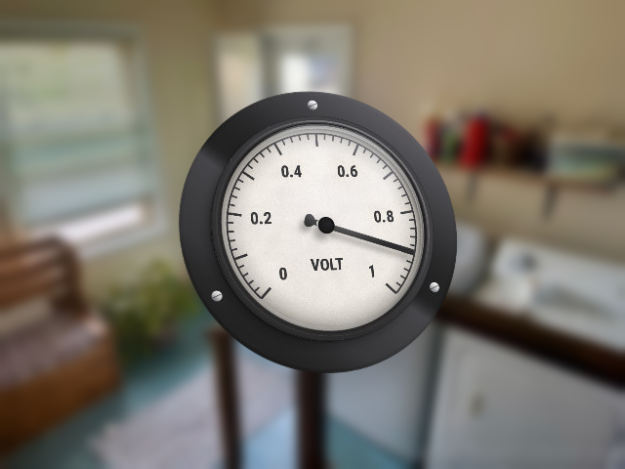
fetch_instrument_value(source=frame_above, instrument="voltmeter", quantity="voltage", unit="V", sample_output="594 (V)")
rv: 0.9 (V)
